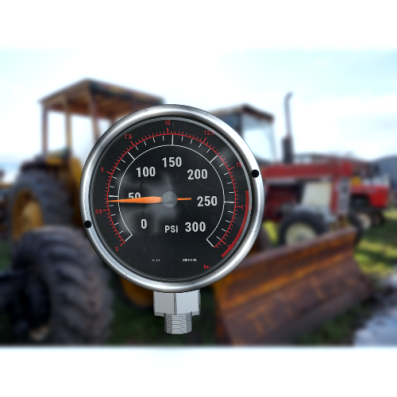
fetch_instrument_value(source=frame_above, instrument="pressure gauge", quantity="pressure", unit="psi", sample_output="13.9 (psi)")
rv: 45 (psi)
